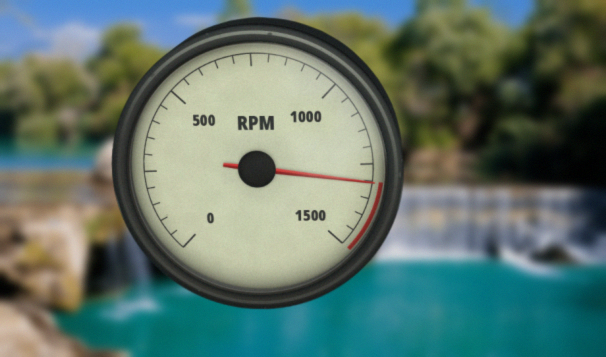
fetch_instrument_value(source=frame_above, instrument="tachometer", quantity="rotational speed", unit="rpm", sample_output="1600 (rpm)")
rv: 1300 (rpm)
